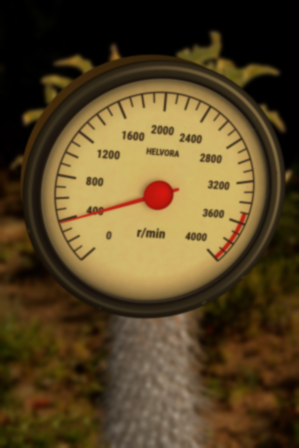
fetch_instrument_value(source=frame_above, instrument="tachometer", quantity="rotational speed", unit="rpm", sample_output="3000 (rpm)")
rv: 400 (rpm)
